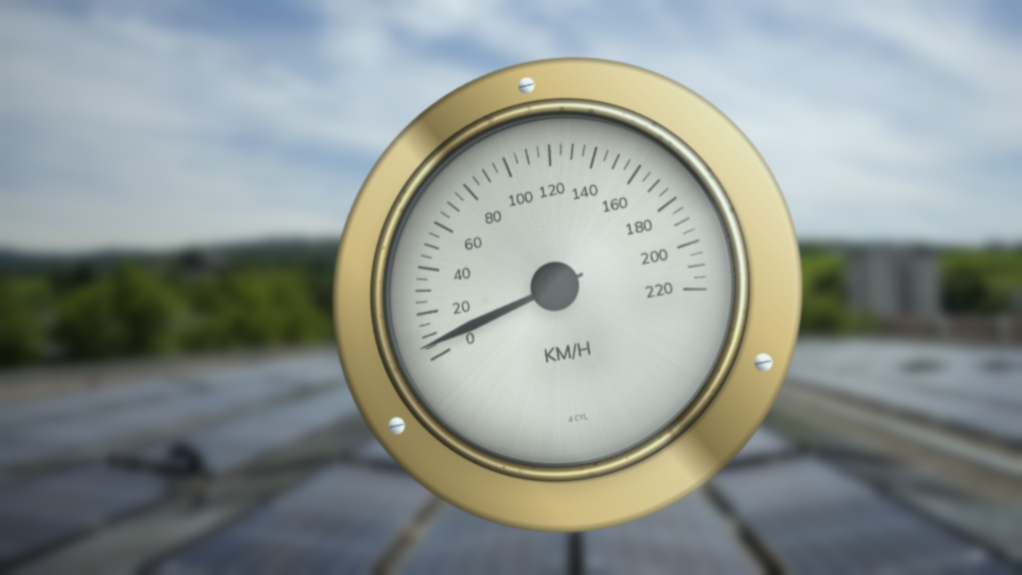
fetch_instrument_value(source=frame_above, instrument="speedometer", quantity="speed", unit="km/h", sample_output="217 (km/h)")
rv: 5 (km/h)
